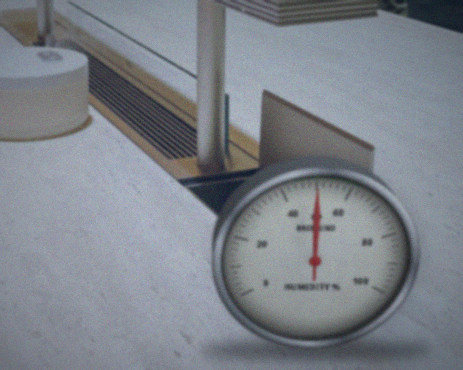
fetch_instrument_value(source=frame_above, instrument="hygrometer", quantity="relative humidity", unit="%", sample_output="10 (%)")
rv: 50 (%)
